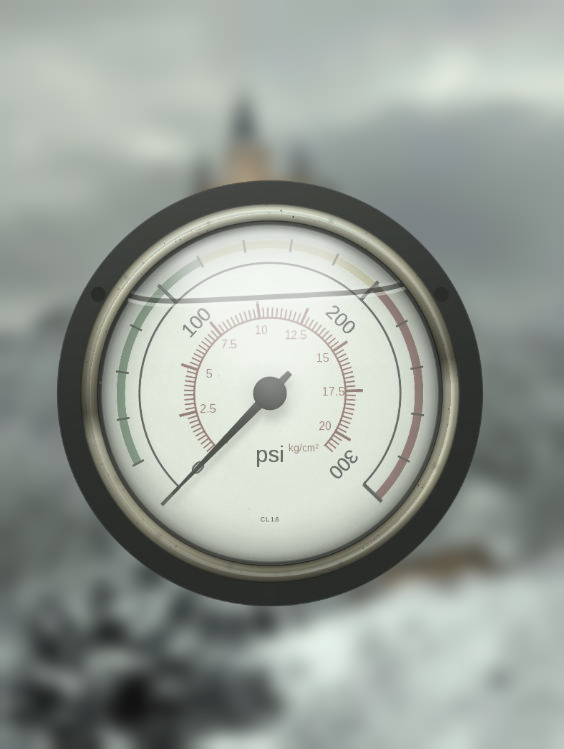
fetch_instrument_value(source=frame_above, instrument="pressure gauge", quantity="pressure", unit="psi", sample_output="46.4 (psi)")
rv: 0 (psi)
